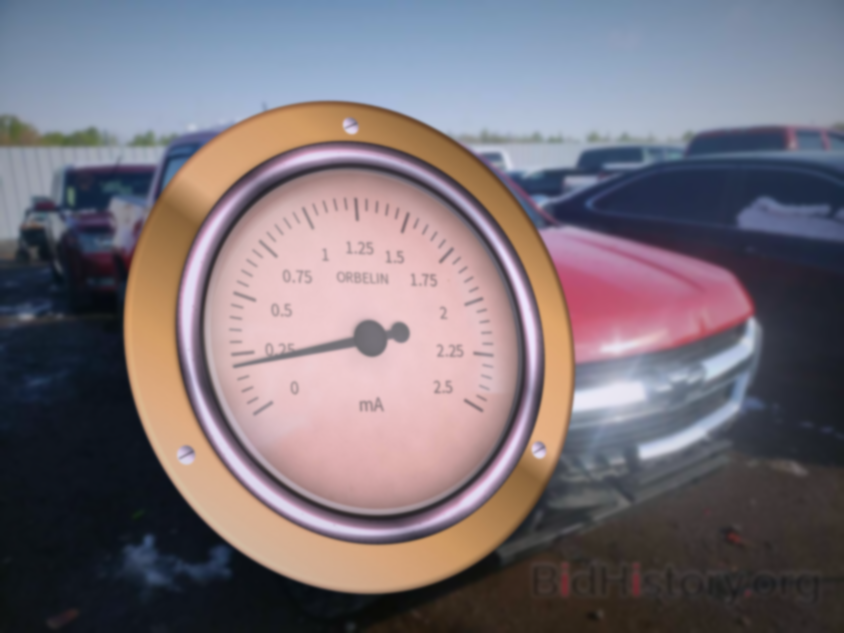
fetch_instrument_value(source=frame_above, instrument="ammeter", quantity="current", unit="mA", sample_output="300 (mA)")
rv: 0.2 (mA)
